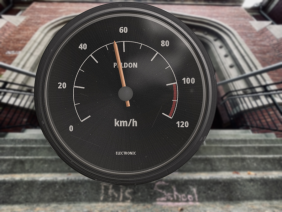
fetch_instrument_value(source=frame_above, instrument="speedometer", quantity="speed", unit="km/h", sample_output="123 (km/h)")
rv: 55 (km/h)
